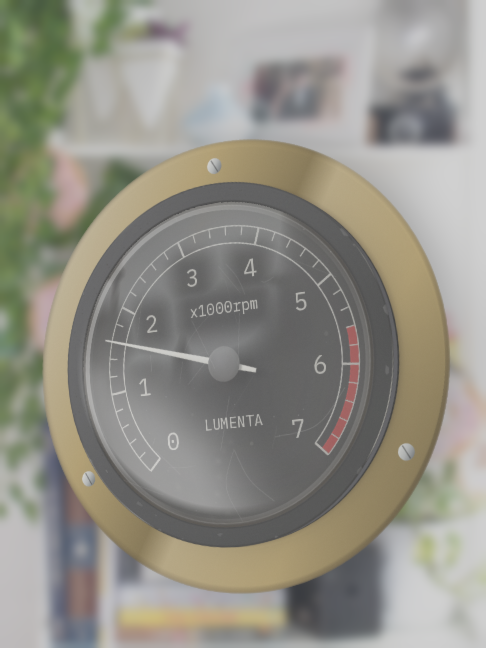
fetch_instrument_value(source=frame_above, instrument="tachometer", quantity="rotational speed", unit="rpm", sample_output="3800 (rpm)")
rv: 1600 (rpm)
